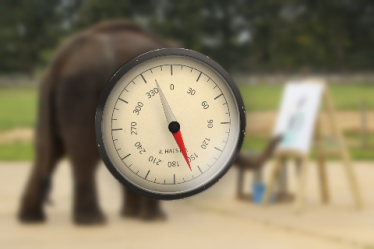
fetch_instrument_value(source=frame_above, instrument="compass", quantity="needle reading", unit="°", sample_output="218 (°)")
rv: 160 (°)
